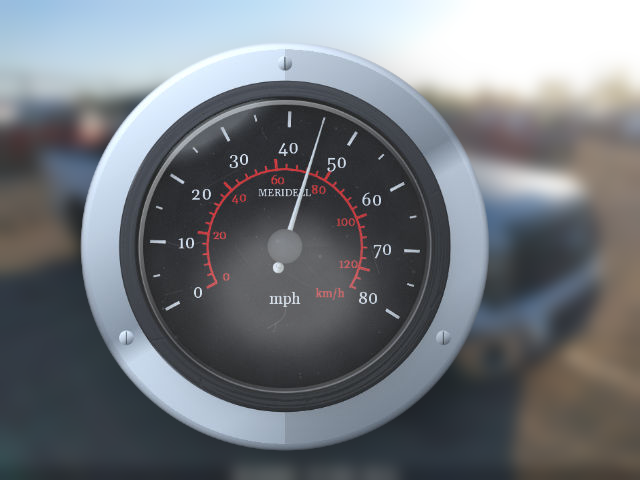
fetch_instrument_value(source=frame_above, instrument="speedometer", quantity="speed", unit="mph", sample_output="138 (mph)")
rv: 45 (mph)
